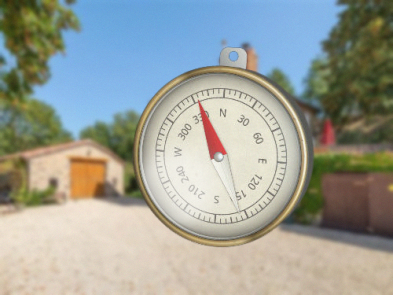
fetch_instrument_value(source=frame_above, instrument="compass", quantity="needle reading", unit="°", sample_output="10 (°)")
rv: 335 (°)
